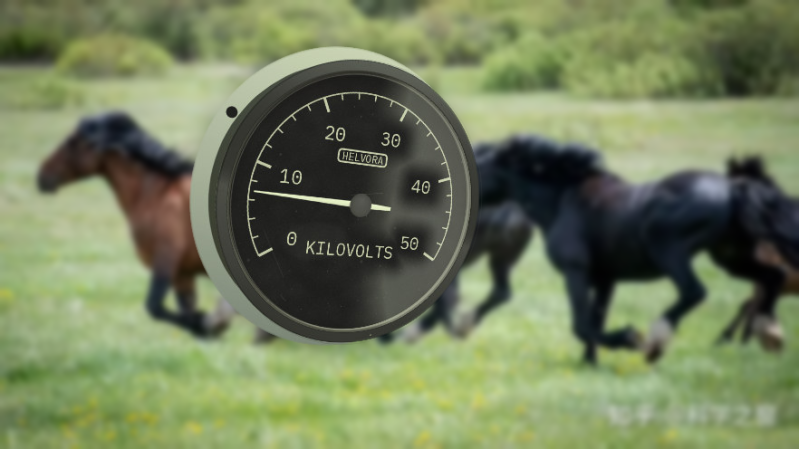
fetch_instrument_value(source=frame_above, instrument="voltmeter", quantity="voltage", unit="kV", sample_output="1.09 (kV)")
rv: 7 (kV)
